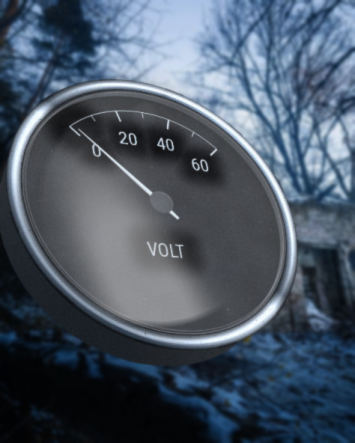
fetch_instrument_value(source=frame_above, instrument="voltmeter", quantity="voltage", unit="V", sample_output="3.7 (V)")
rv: 0 (V)
